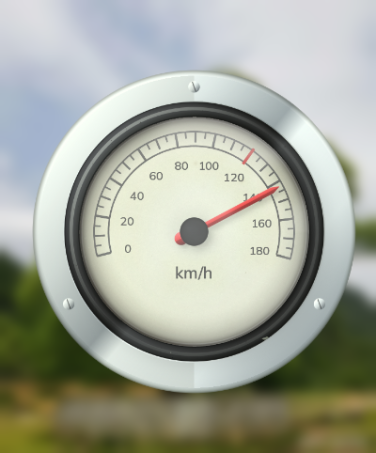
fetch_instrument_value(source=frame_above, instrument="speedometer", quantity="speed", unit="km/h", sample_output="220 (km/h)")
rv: 142.5 (km/h)
